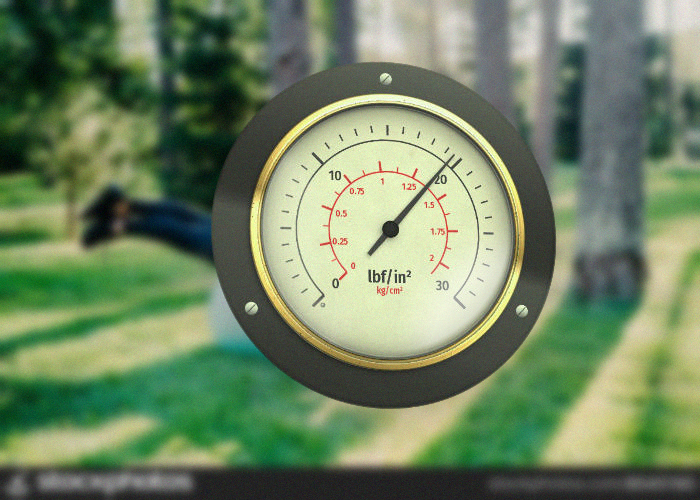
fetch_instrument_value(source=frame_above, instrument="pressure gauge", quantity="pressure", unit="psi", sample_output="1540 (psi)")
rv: 19.5 (psi)
